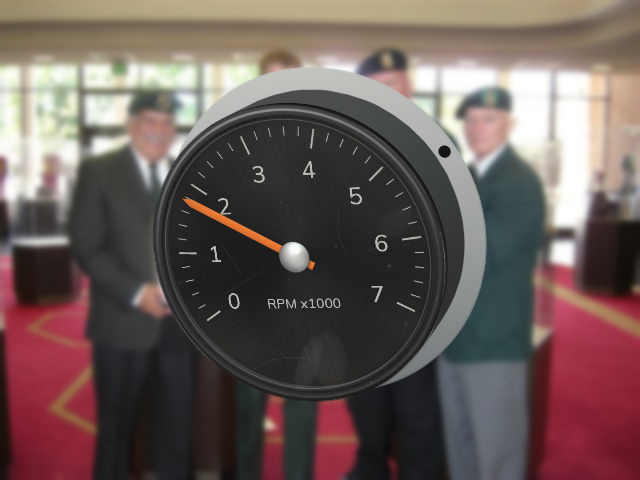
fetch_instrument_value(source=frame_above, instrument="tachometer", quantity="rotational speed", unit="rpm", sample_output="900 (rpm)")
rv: 1800 (rpm)
